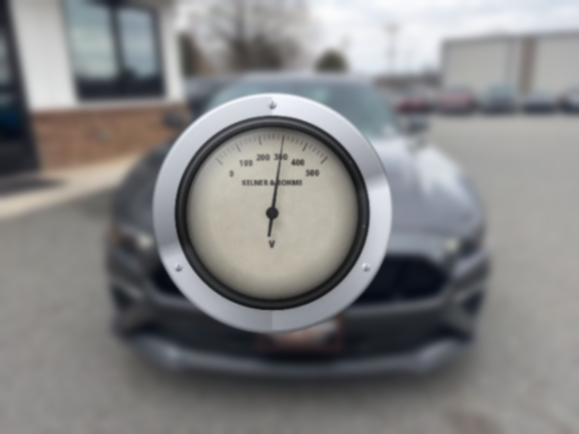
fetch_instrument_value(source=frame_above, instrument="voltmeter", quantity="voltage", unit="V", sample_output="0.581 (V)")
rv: 300 (V)
